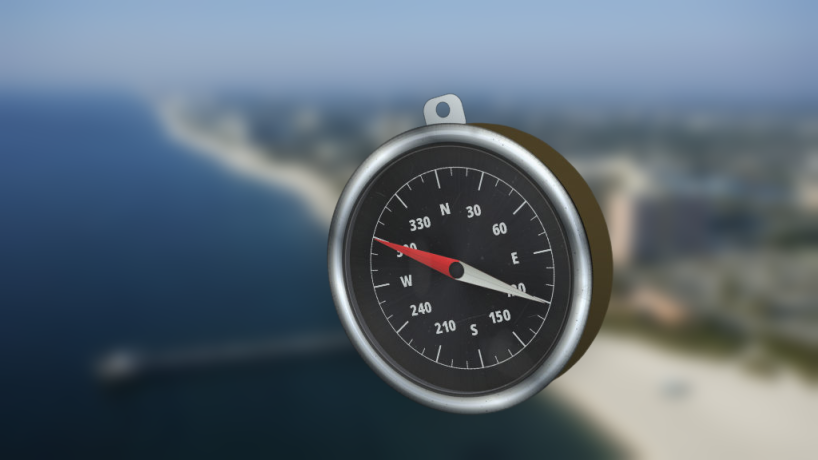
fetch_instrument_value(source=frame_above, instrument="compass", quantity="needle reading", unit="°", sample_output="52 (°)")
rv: 300 (°)
